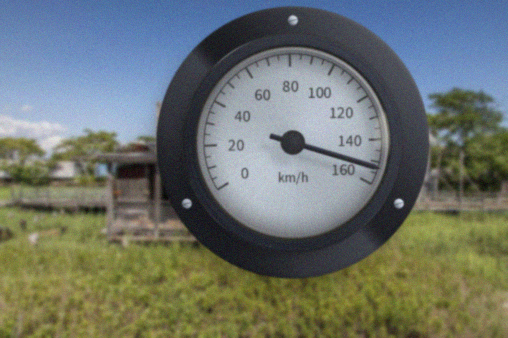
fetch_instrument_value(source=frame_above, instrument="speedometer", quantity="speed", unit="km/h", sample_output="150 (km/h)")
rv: 152.5 (km/h)
